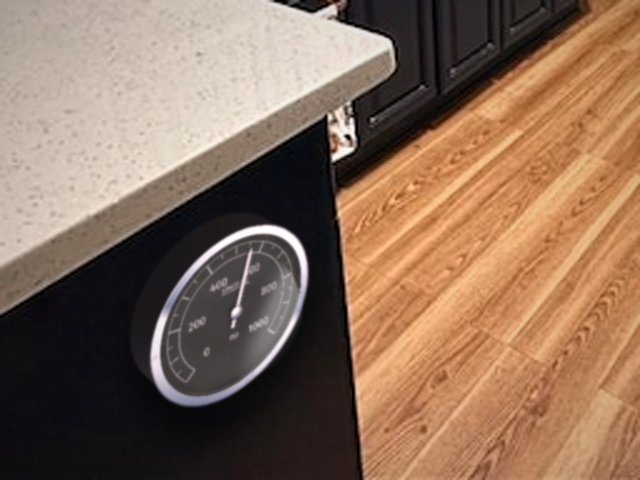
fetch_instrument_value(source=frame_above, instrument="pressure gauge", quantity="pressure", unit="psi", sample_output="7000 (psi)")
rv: 550 (psi)
